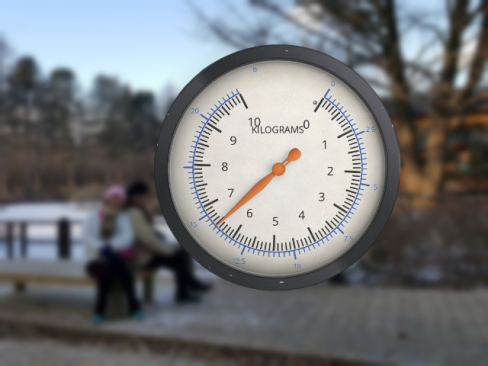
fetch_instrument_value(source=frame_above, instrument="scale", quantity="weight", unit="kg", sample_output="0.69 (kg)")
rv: 6.5 (kg)
